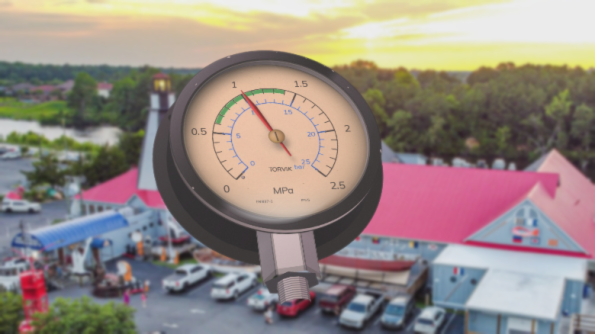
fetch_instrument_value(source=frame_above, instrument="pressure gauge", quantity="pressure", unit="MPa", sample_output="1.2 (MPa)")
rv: 1 (MPa)
